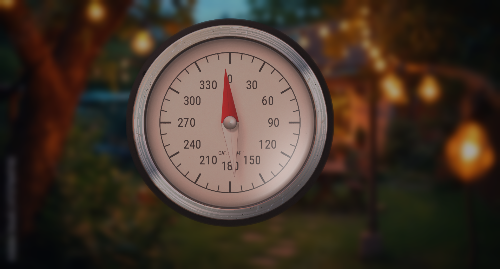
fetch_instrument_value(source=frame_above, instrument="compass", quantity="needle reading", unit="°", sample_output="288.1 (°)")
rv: 355 (°)
